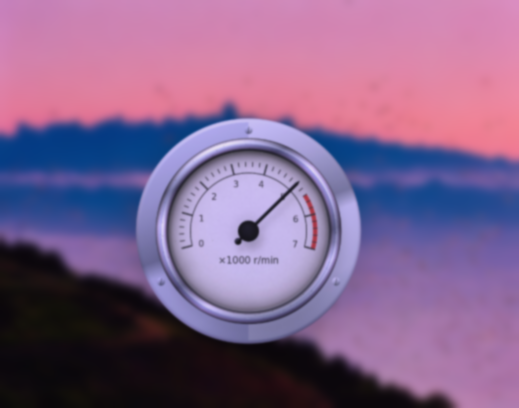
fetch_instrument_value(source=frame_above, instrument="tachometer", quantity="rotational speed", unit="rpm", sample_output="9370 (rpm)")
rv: 5000 (rpm)
